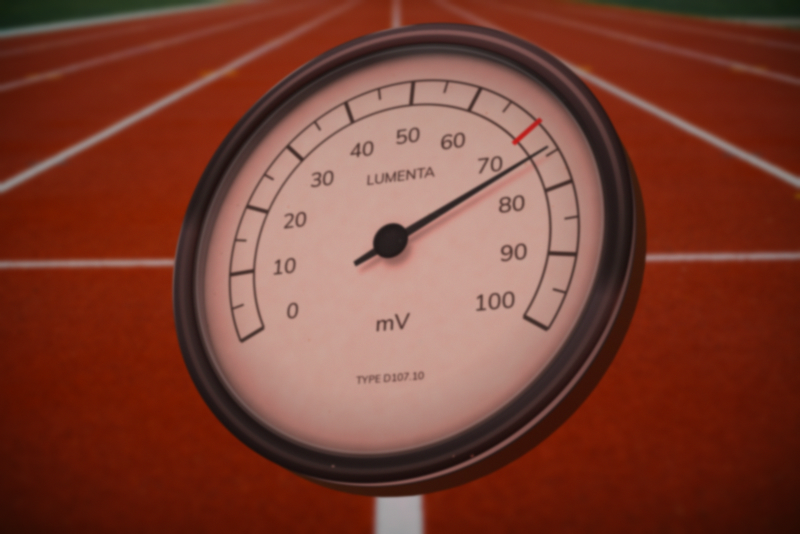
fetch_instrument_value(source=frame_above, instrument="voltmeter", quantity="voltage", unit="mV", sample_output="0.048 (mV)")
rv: 75 (mV)
